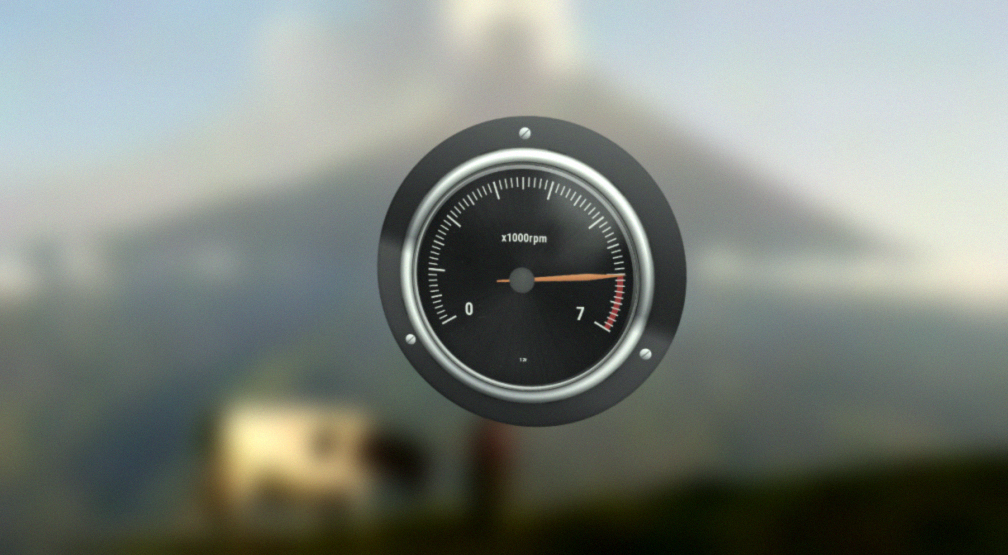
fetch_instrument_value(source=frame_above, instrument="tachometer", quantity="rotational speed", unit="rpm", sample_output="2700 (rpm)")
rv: 6000 (rpm)
